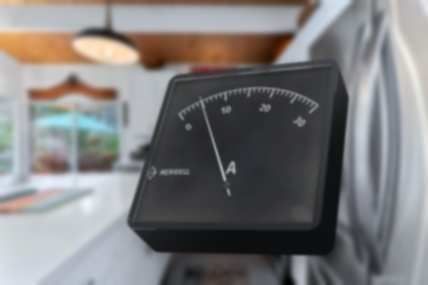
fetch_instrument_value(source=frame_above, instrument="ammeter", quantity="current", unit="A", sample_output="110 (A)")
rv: 5 (A)
